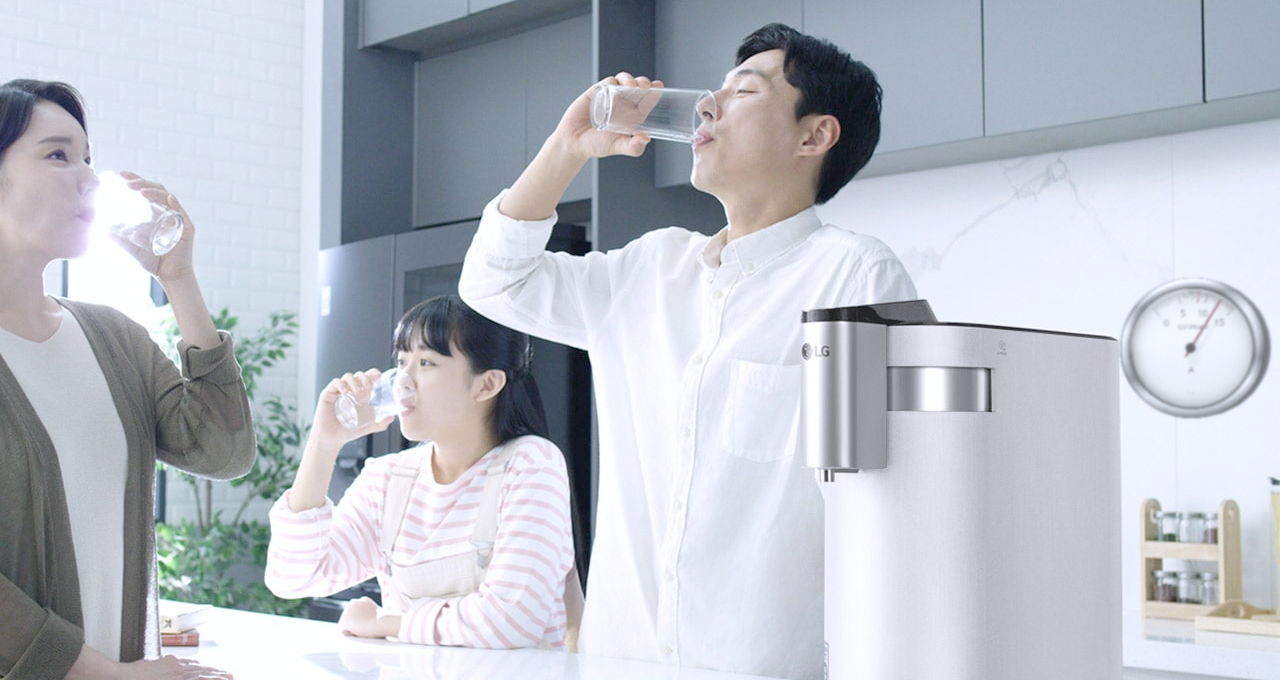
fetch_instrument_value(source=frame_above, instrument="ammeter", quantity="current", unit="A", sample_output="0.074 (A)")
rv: 12.5 (A)
